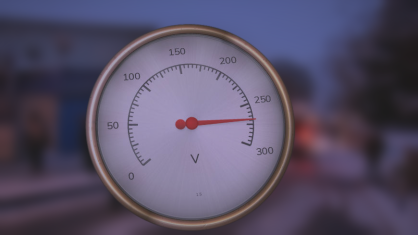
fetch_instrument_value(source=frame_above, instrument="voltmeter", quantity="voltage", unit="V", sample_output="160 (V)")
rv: 270 (V)
